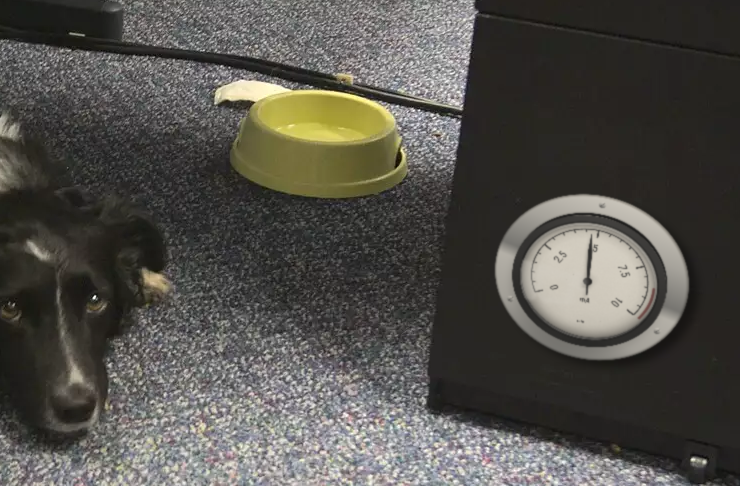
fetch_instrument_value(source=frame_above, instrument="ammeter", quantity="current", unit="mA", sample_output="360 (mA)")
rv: 4.75 (mA)
